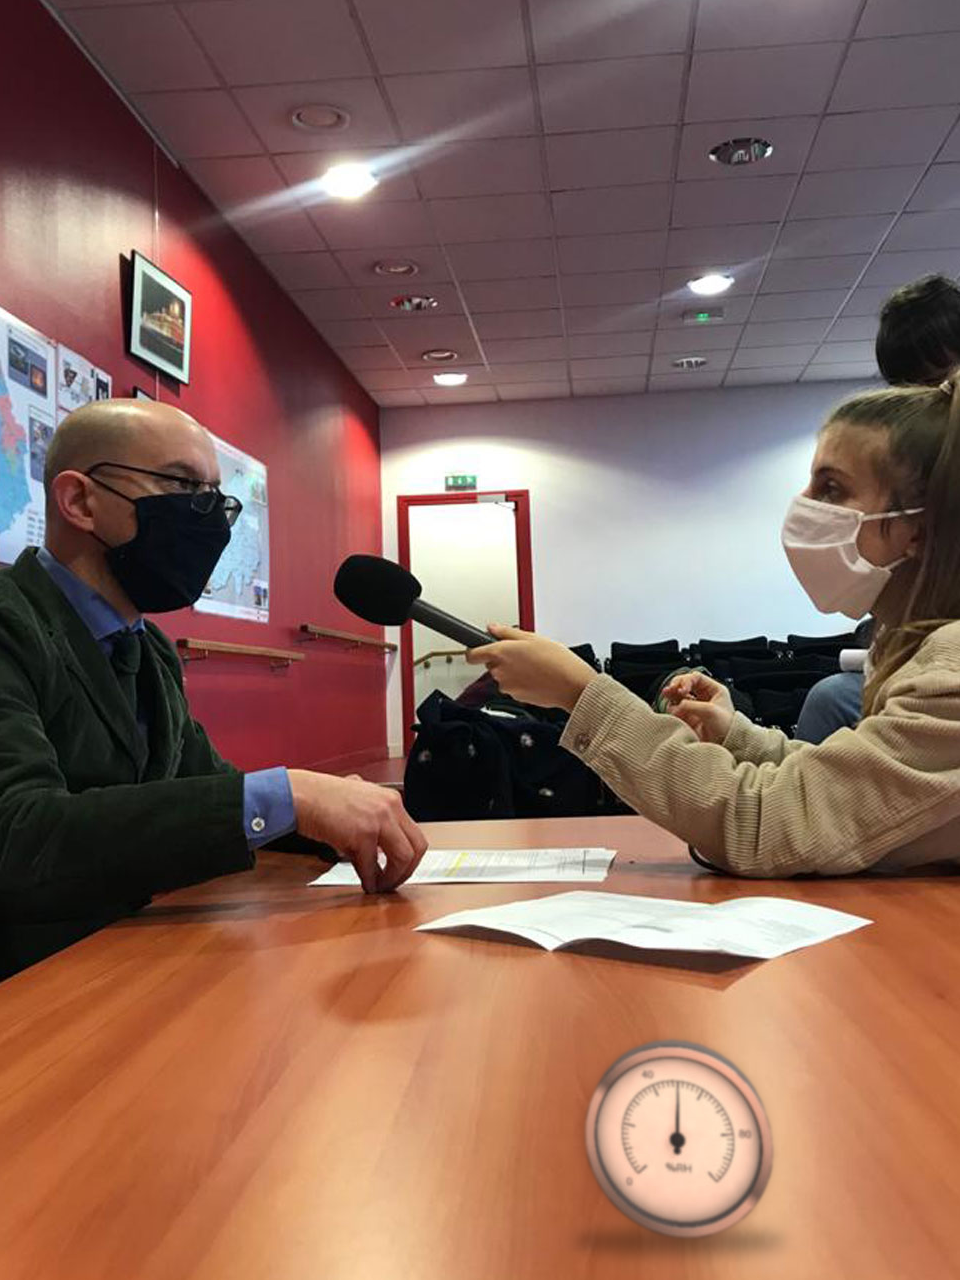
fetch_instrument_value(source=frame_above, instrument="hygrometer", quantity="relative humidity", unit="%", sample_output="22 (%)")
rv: 50 (%)
